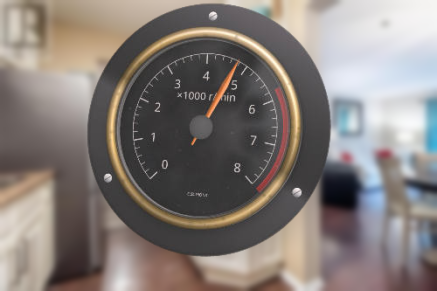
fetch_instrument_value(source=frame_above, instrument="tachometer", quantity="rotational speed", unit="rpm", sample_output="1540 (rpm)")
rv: 4800 (rpm)
